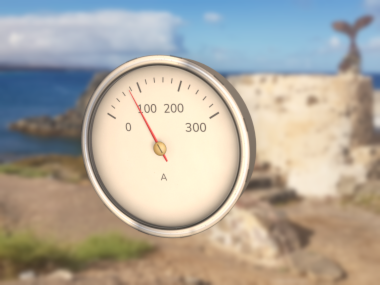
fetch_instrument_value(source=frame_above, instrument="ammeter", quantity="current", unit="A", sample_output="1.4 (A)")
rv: 80 (A)
